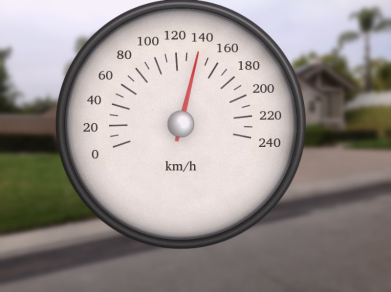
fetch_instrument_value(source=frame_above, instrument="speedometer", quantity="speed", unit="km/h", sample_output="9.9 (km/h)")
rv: 140 (km/h)
